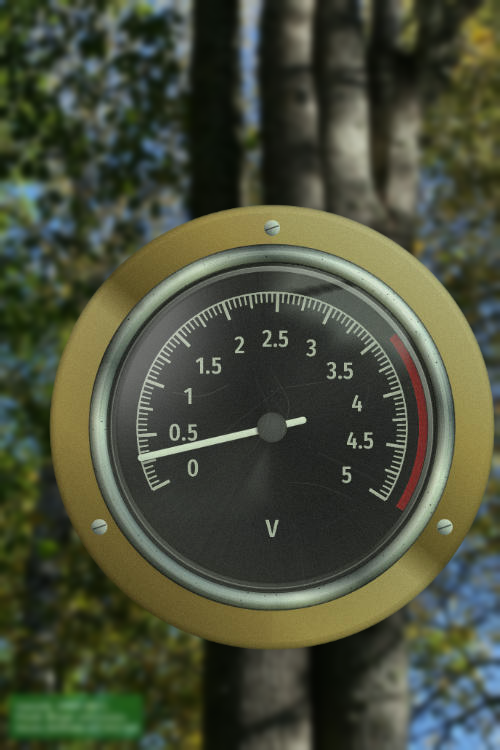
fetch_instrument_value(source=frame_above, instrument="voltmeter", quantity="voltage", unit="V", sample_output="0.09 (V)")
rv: 0.3 (V)
